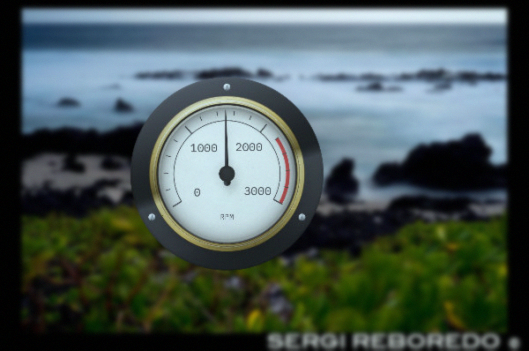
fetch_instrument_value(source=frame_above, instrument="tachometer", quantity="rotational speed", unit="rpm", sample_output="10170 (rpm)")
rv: 1500 (rpm)
